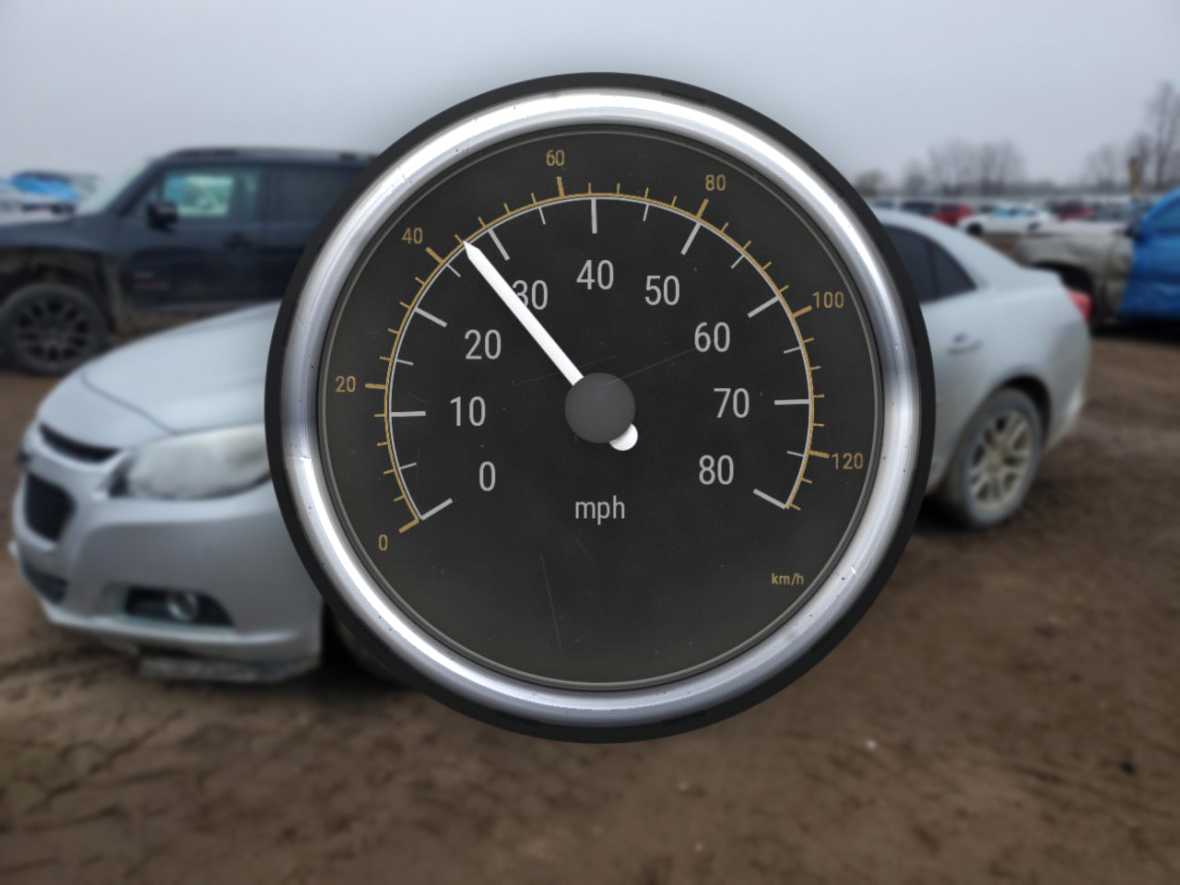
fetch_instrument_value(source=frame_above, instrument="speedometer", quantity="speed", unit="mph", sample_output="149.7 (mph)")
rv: 27.5 (mph)
